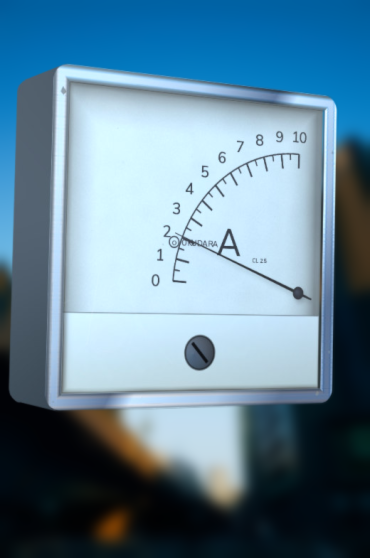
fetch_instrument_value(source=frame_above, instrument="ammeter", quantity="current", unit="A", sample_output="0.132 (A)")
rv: 2 (A)
